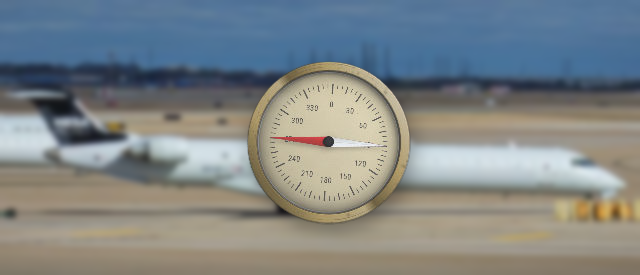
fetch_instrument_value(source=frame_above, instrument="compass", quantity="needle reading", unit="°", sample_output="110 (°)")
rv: 270 (°)
